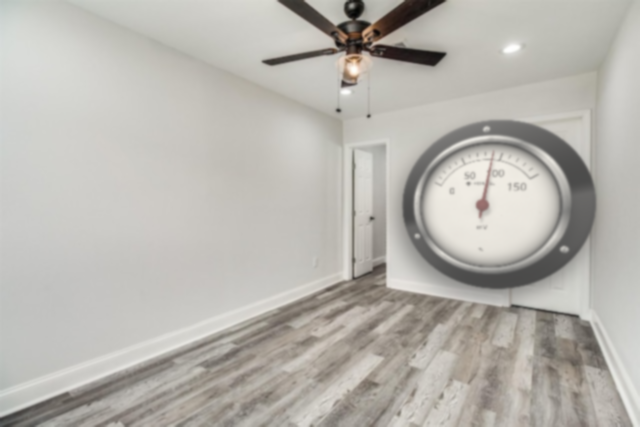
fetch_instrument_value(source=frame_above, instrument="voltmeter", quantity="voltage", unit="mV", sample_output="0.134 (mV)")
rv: 90 (mV)
